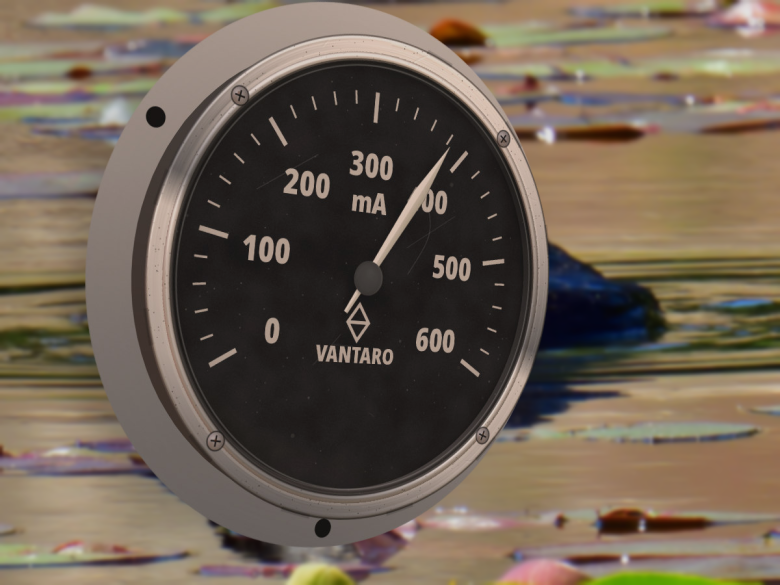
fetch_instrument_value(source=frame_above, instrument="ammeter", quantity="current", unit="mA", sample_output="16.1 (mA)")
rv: 380 (mA)
